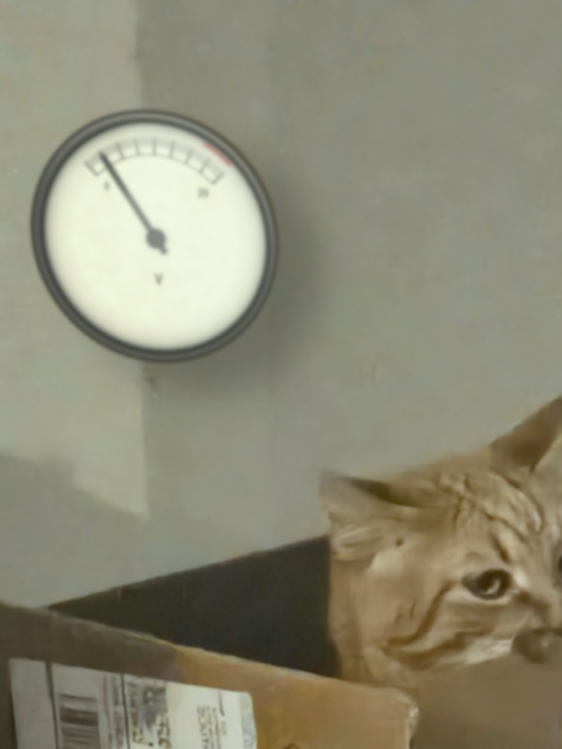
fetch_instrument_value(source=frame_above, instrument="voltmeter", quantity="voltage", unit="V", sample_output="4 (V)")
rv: 2.5 (V)
